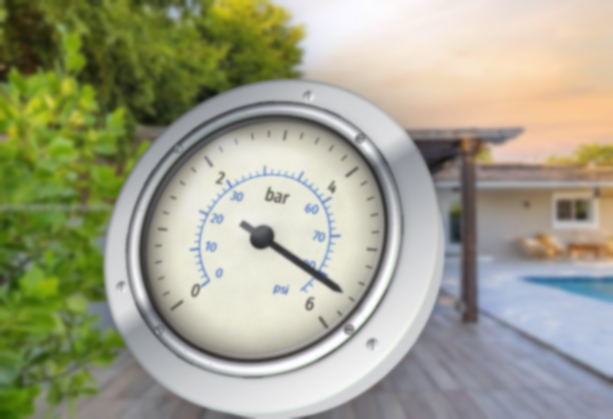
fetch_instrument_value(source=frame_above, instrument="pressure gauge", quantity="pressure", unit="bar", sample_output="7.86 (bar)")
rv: 5.6 (bar)
